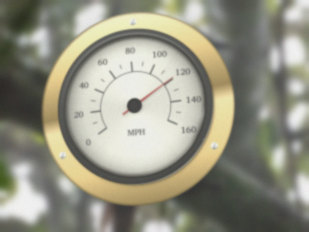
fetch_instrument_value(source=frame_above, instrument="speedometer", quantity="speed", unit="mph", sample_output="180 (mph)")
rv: 120 (mph)
